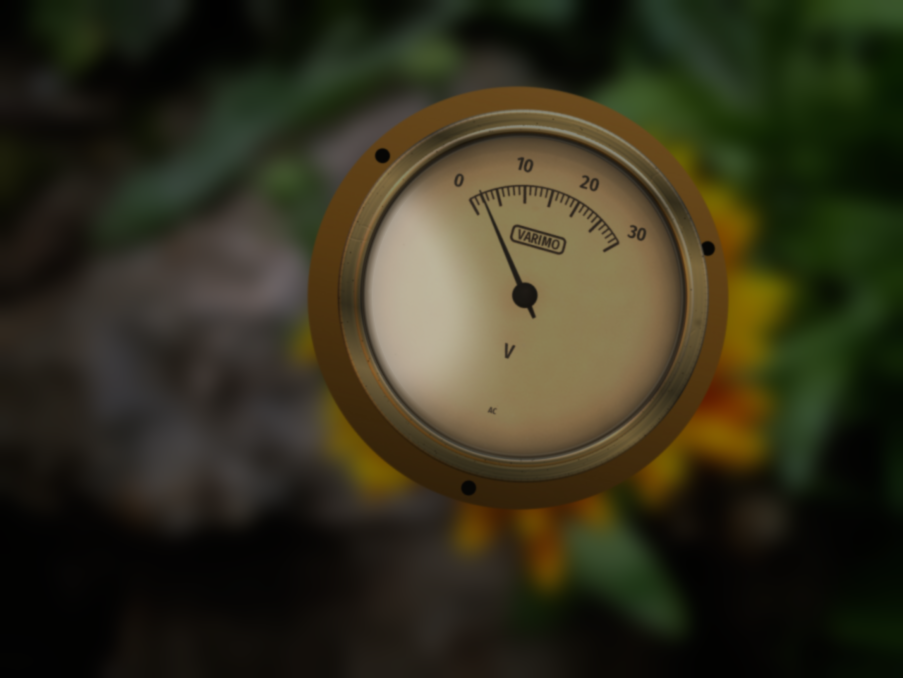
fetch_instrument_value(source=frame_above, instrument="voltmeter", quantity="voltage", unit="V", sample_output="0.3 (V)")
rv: 2 (V)
